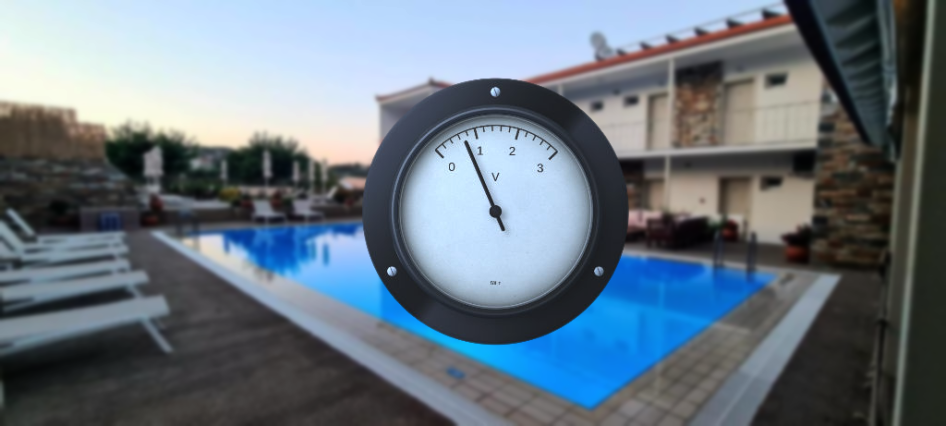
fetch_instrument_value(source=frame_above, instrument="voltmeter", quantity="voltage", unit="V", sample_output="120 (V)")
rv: 0.7 (V)
